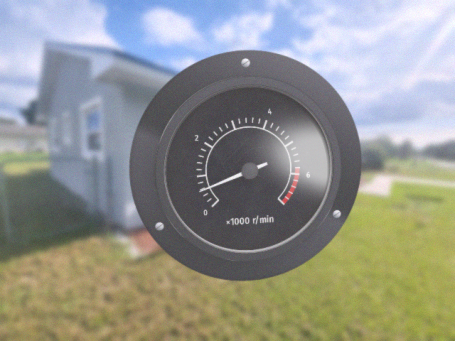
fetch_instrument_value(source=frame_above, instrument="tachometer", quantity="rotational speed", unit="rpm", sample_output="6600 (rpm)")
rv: 600 (rpm)
